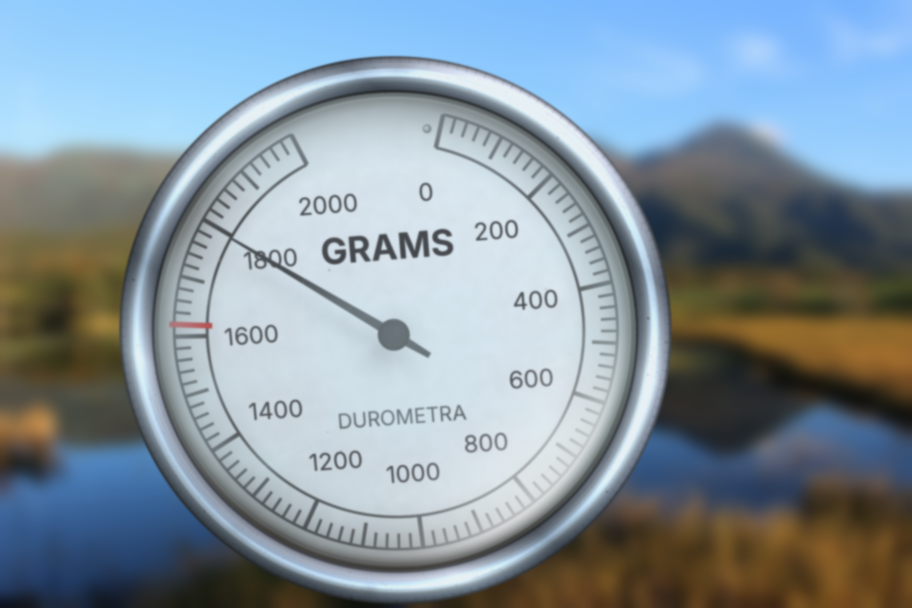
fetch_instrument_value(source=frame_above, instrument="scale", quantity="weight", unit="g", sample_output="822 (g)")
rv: 1800 (g)
